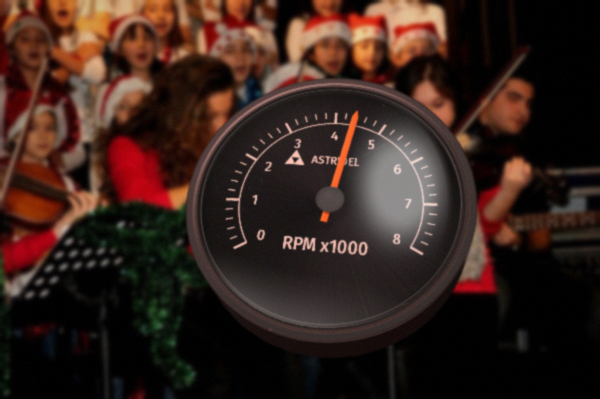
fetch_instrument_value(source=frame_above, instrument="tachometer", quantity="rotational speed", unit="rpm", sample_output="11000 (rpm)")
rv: 4400 (rpm)
